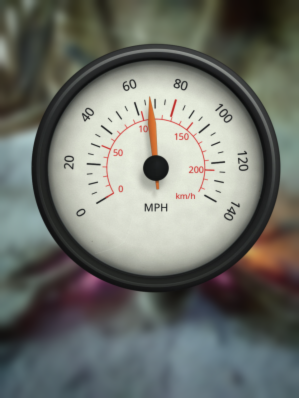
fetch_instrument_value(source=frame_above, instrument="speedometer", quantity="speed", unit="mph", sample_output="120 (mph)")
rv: 67.5 (mph)
